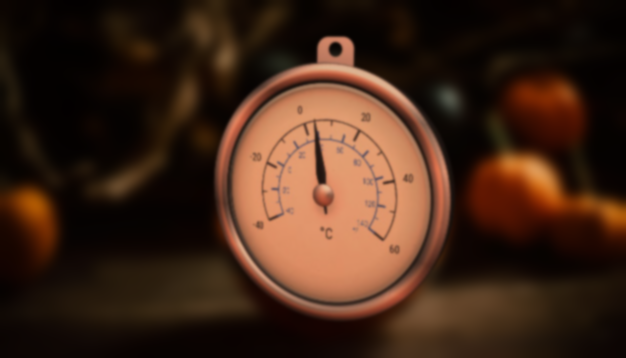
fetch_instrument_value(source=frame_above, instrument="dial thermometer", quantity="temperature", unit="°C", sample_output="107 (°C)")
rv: 5 (°C)
